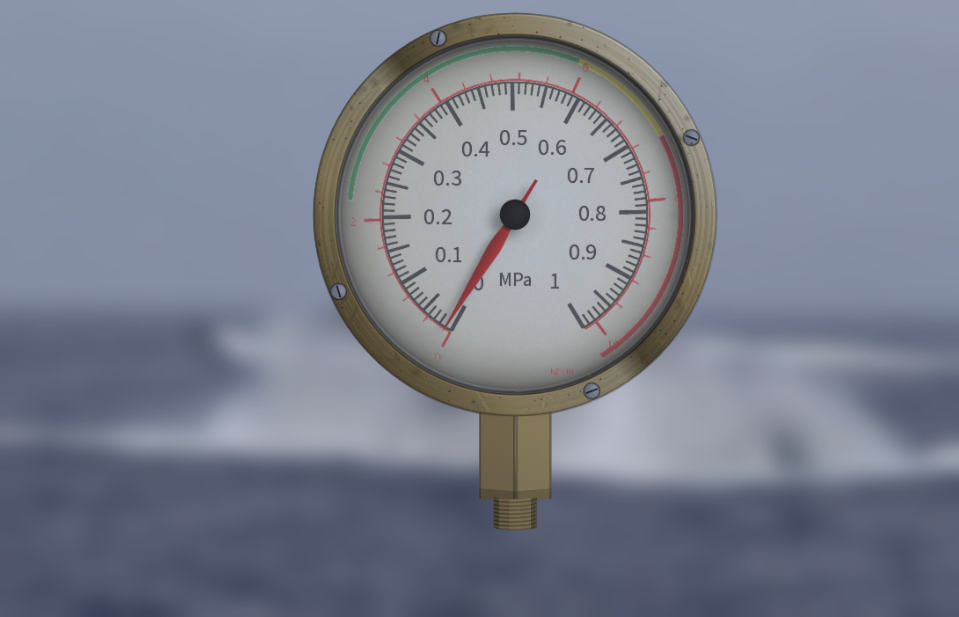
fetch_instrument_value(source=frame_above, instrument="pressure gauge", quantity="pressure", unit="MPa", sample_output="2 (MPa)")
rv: 0.01 (MPa)
